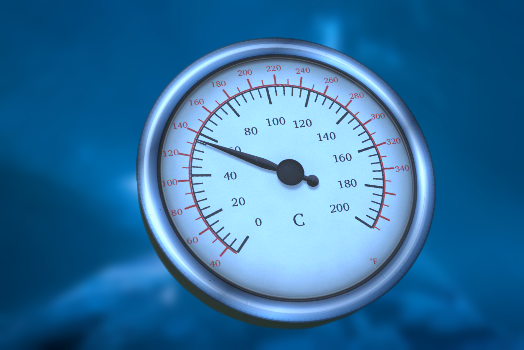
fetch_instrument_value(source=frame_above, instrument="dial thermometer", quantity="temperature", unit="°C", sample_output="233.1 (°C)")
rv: 56 (°C)
